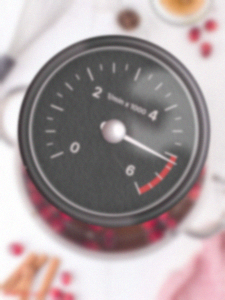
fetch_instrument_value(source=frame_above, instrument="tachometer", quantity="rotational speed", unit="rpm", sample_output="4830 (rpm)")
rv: 5125 (rpm)
